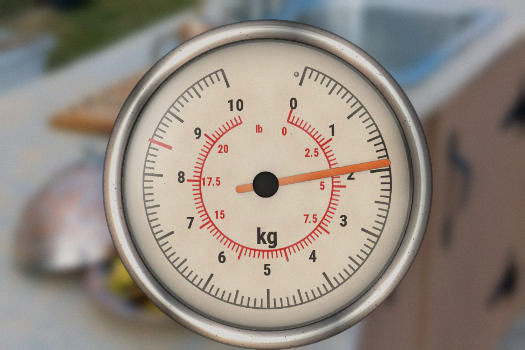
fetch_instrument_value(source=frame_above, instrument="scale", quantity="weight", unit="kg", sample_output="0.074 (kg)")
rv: 1.9 (kg)
